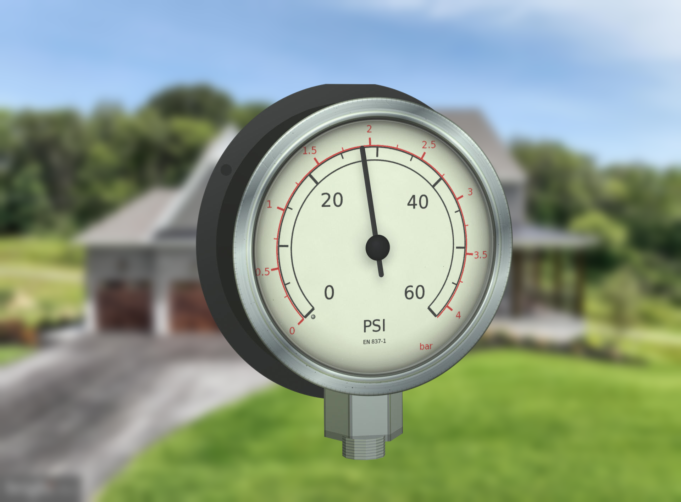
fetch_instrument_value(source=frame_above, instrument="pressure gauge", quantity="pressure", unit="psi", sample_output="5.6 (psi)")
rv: 27.5 (psi)
